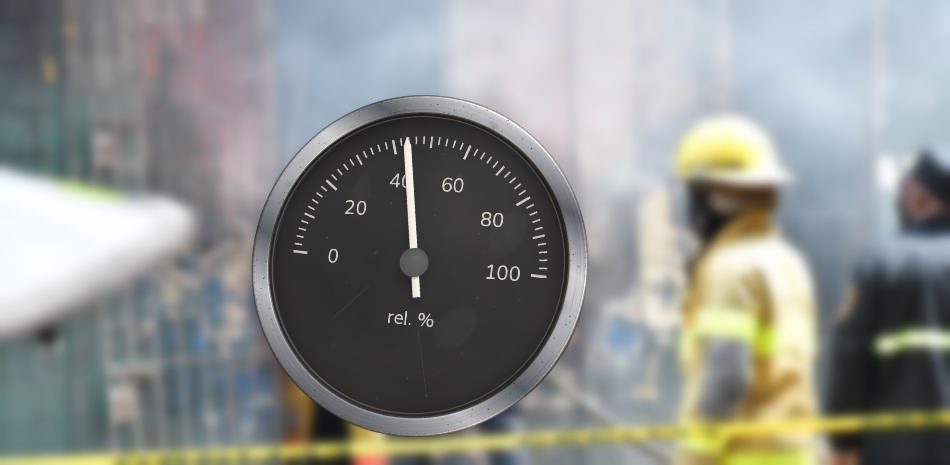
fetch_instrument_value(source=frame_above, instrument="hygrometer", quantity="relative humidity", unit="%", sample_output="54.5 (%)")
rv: 44 (%)
